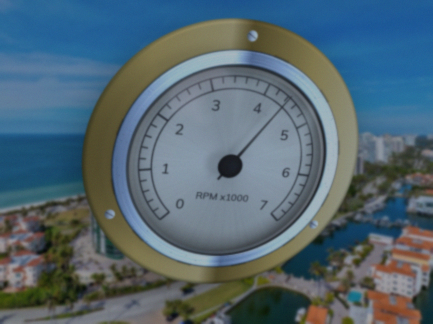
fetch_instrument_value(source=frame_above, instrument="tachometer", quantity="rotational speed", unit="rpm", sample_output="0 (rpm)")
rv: 4400 (rpm)
